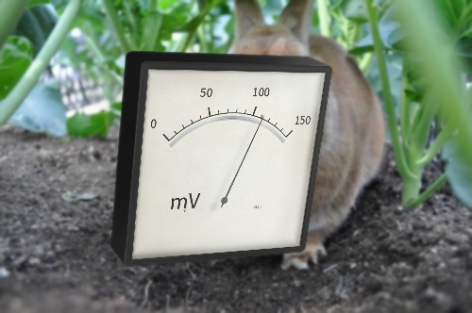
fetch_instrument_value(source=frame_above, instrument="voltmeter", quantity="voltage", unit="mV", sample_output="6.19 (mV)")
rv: 110 (mV)
